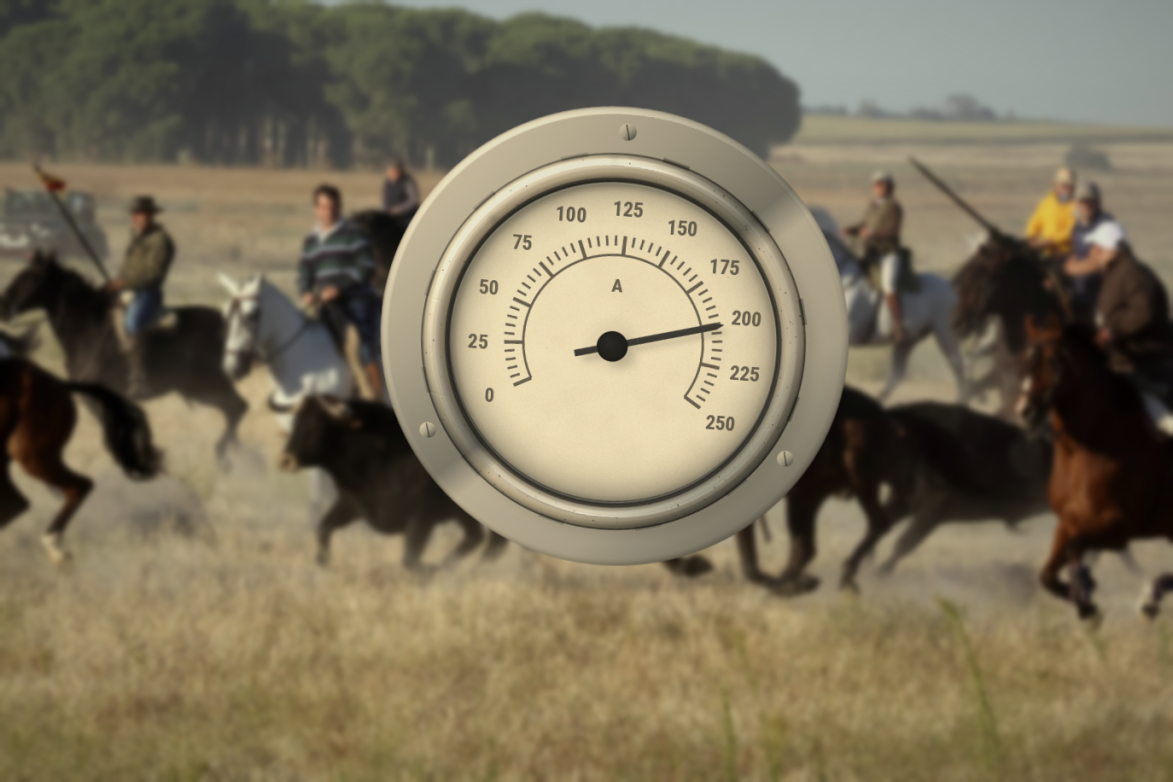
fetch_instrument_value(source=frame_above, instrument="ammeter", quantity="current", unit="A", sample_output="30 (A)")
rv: 200 (A)
